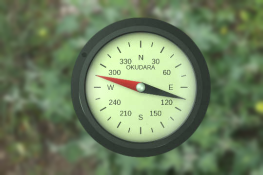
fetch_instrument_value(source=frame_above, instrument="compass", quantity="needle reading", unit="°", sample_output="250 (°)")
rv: 285 (°)
